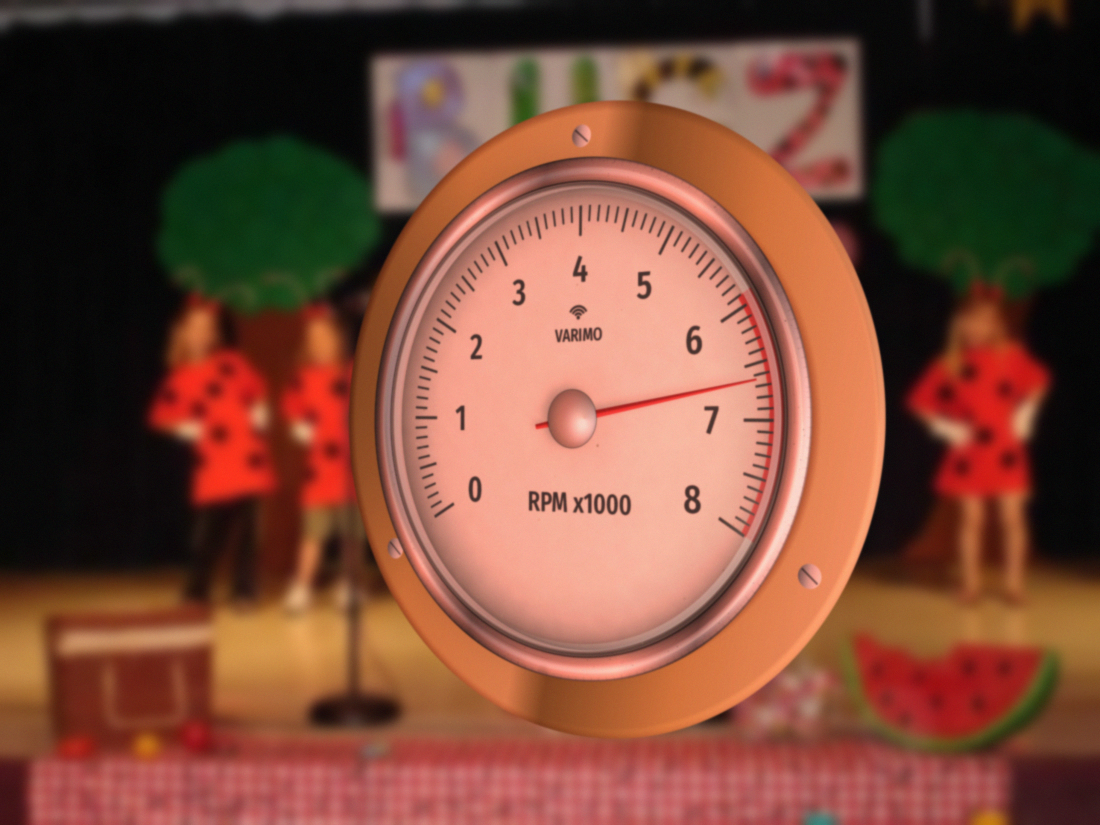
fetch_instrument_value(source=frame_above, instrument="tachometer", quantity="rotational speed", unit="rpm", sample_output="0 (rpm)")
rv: 6650 (rpm)
